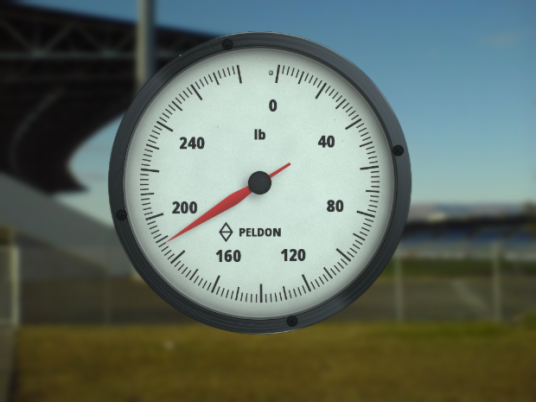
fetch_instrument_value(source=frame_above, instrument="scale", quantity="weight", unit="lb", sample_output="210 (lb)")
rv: 188 (lb)
